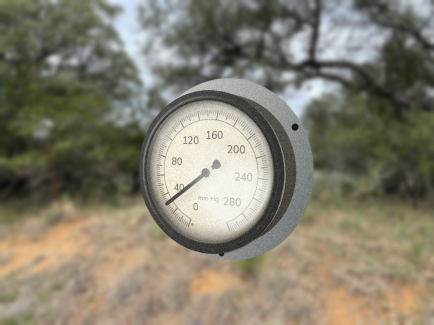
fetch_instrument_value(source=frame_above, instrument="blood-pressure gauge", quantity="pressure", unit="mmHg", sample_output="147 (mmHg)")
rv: 30 (mmHg)
